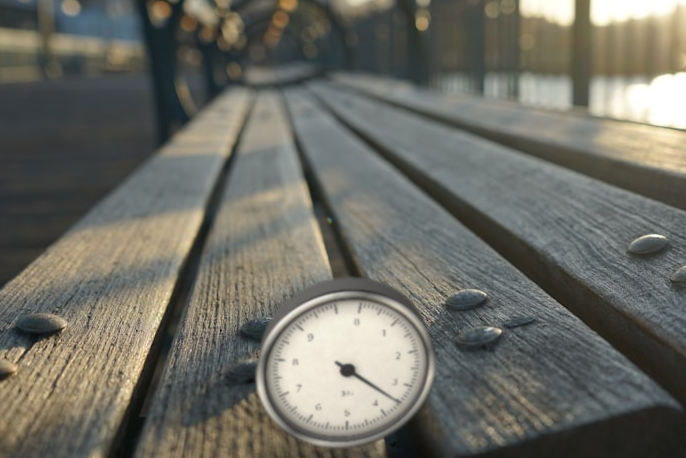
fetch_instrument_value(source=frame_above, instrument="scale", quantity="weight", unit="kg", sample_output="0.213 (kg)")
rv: 3.5 (kg)
